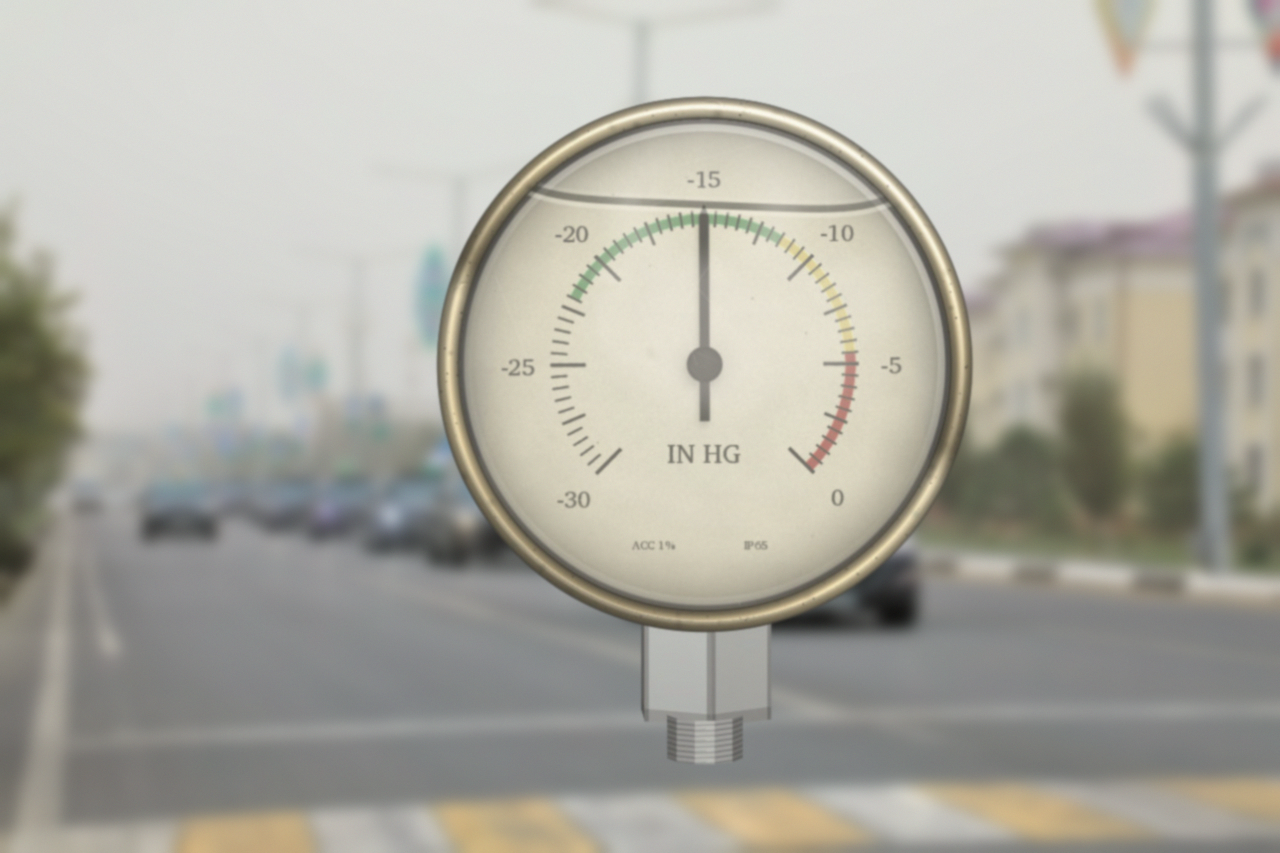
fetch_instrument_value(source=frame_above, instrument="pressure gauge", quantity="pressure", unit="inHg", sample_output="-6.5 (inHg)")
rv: -15 (inHg)
